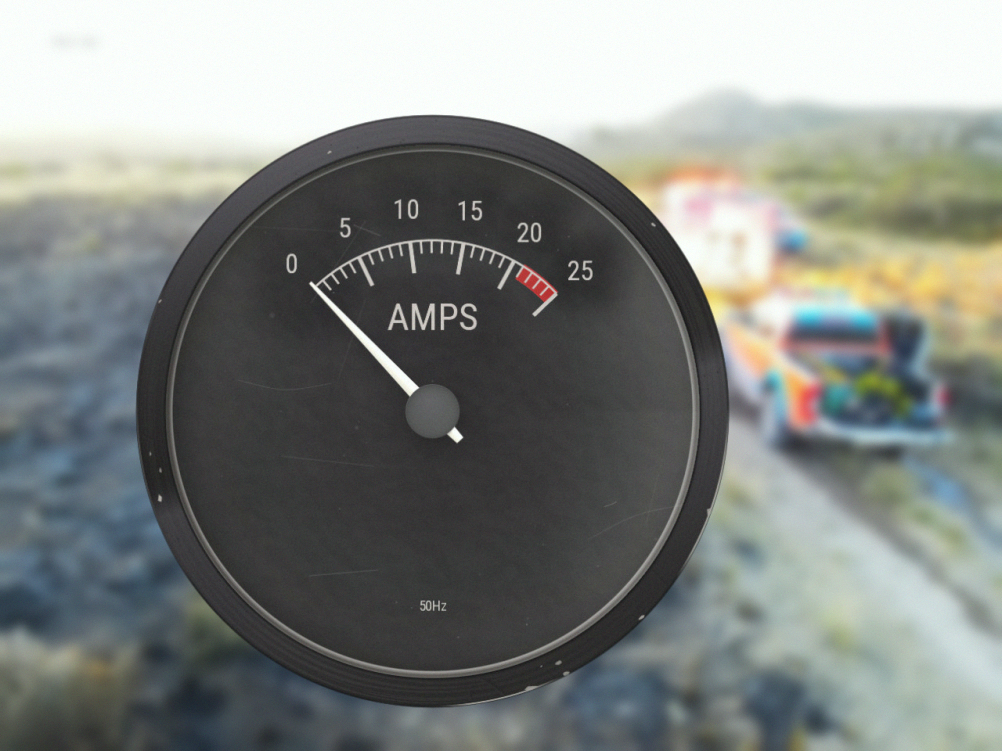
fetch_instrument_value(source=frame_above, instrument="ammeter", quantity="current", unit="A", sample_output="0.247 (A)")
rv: 0 (A)
